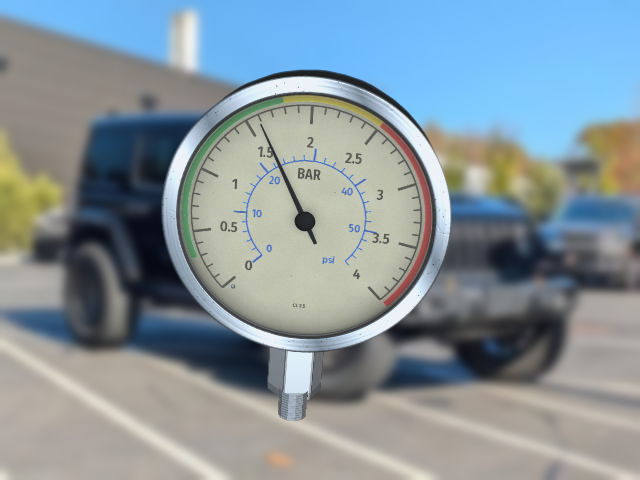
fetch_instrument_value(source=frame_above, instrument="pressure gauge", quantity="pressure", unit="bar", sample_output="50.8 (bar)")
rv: 1.6 (bar)
